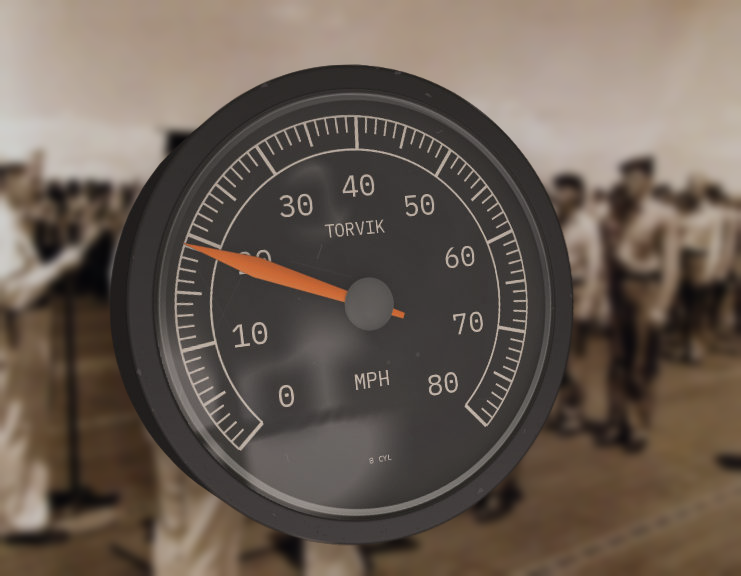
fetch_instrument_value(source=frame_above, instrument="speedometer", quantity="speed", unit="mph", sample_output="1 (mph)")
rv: 19 (mph)
